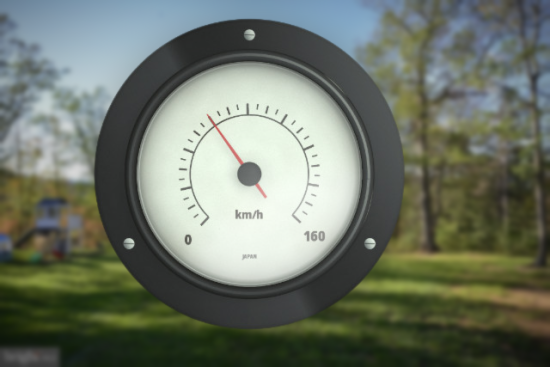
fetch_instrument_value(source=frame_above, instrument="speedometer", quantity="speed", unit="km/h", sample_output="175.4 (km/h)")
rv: 60 (km/h)
